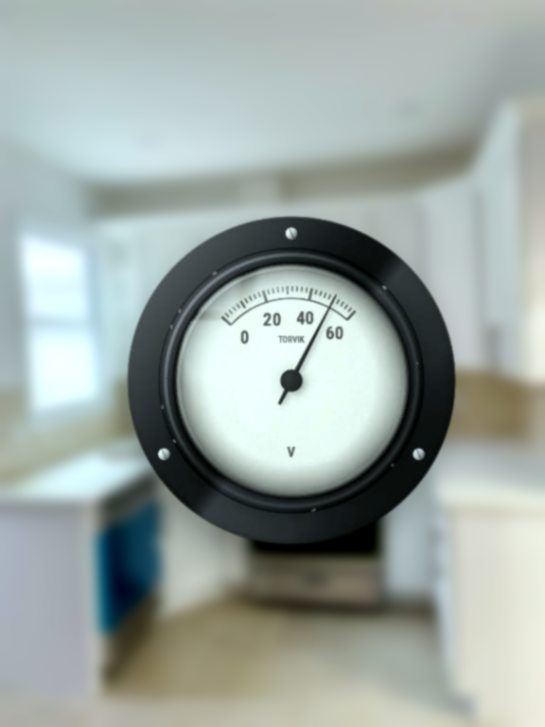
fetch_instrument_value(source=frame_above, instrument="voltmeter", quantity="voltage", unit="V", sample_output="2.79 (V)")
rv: 50 (V)
